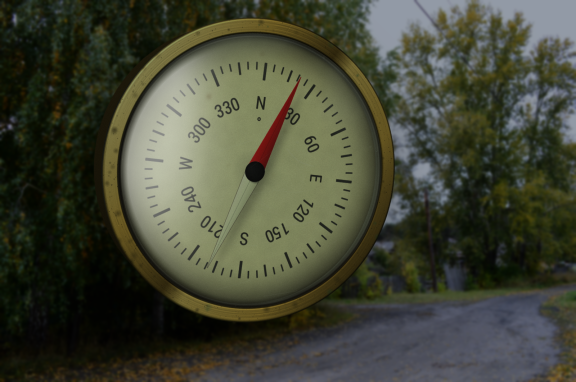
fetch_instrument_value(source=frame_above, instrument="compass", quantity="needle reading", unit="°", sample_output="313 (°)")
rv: 20 (°)
